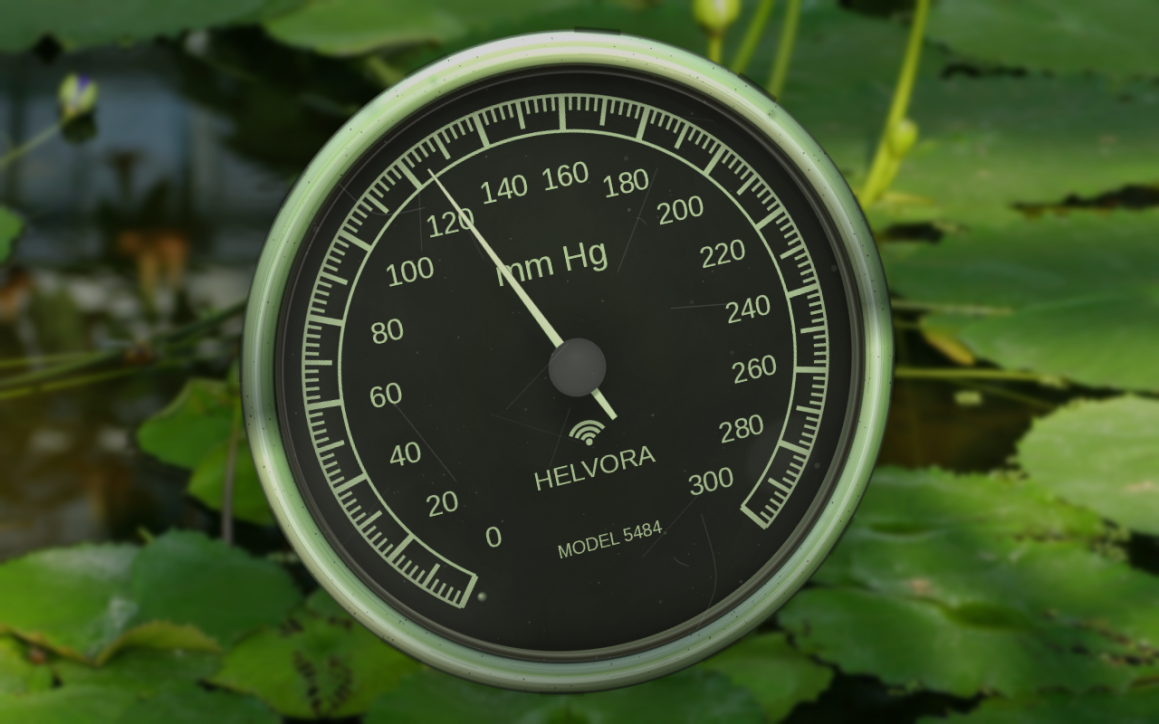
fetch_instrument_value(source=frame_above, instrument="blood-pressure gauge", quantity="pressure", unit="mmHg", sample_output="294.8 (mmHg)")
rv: 124 (mmHg)
